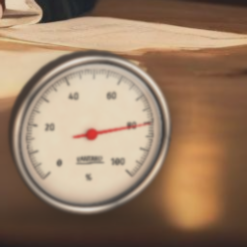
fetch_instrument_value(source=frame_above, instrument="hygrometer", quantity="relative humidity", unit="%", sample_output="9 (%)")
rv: 80 (%)
